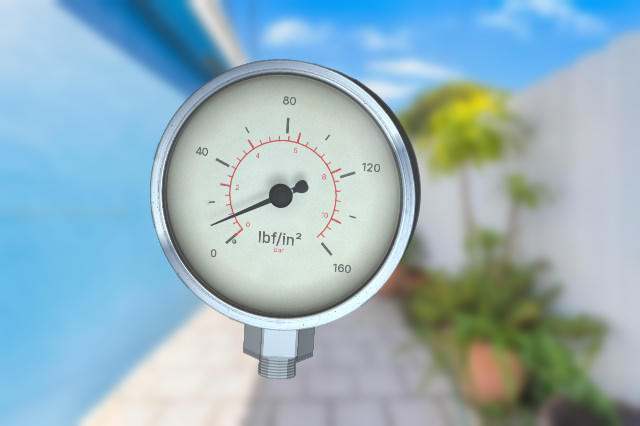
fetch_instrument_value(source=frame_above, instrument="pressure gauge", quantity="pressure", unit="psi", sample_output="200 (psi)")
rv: 10 (psi)
